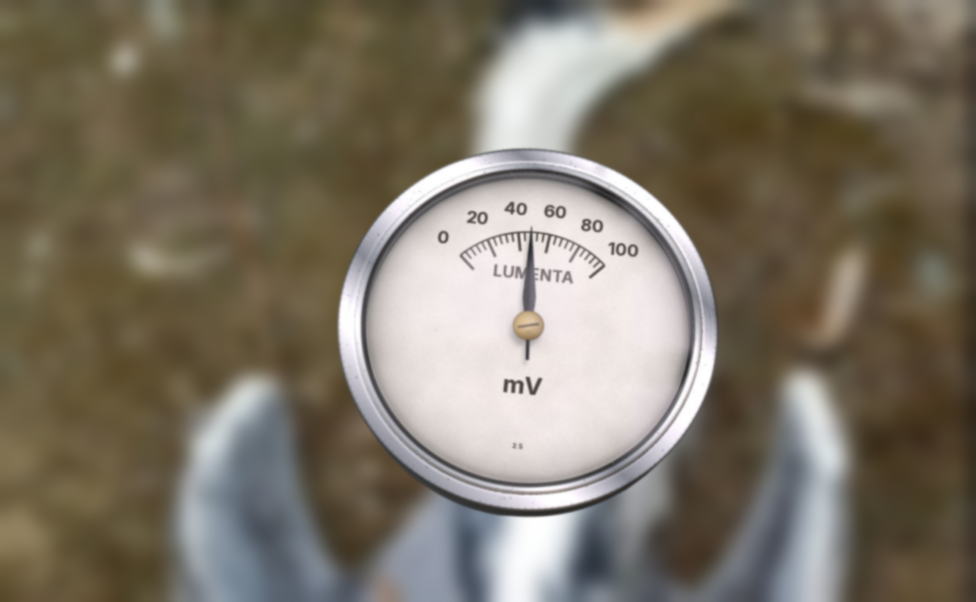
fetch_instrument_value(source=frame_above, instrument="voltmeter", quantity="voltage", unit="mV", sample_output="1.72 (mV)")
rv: 48 (mV)
